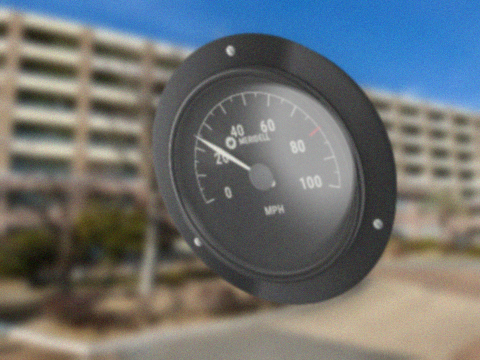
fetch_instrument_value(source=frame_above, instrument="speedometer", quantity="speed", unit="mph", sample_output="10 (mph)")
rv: 25 (mph)
